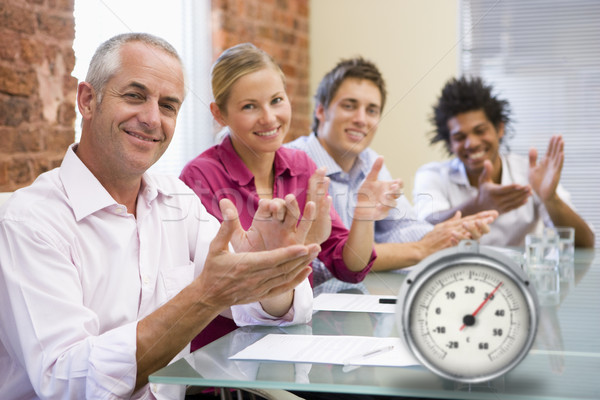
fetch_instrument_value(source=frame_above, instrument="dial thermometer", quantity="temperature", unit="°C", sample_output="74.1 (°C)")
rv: 30 (°C)
